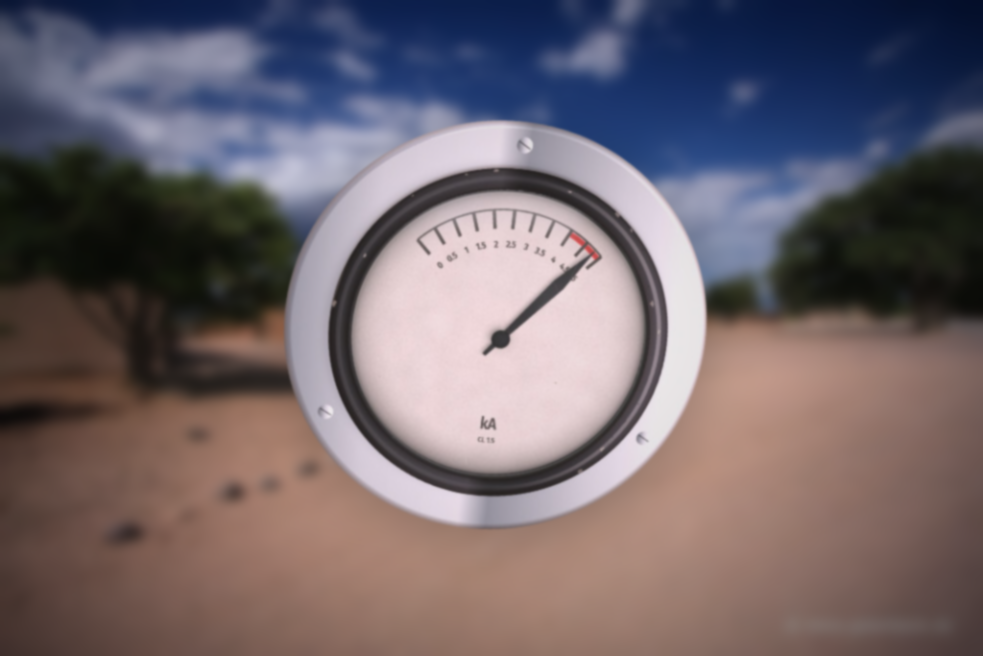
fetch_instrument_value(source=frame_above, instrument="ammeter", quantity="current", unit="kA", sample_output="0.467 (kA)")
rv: 4.75 (kA)
